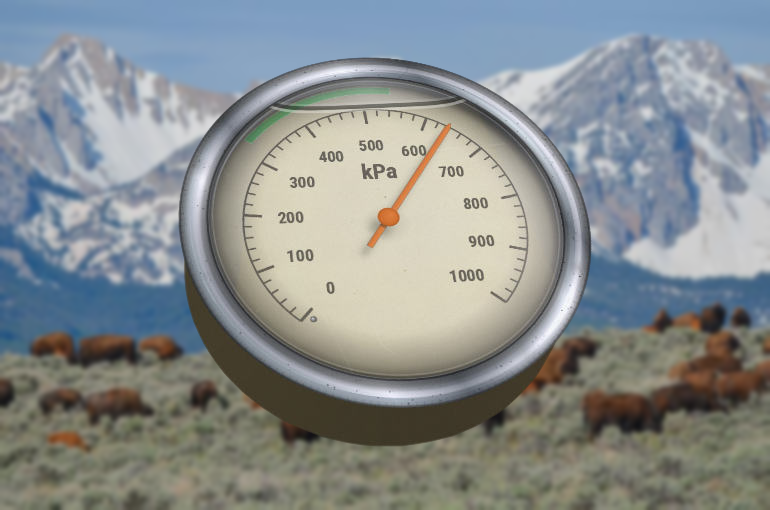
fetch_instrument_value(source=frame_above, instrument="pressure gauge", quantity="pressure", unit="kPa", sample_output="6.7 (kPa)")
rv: 640 (kPa)
